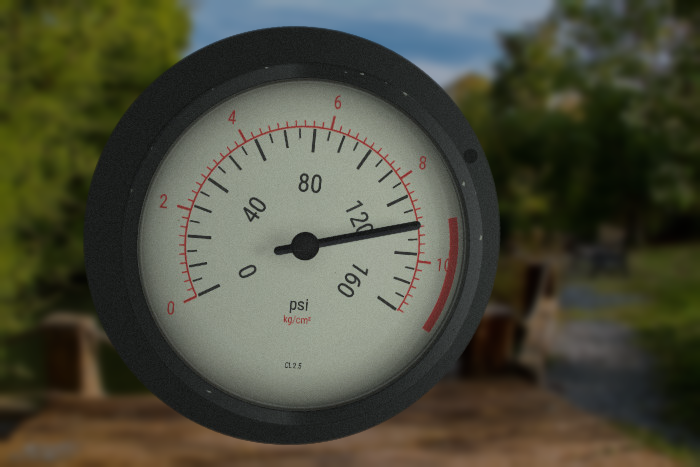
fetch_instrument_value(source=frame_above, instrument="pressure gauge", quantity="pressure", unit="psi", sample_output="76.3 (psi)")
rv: 130 (psi)
